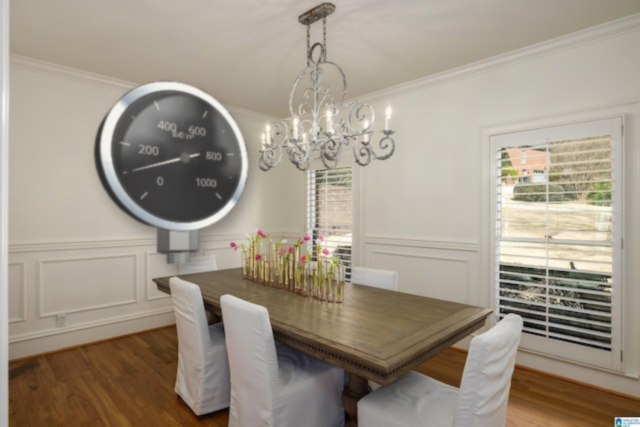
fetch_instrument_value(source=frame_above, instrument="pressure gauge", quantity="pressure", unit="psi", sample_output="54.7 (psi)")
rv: 100 (psi)
